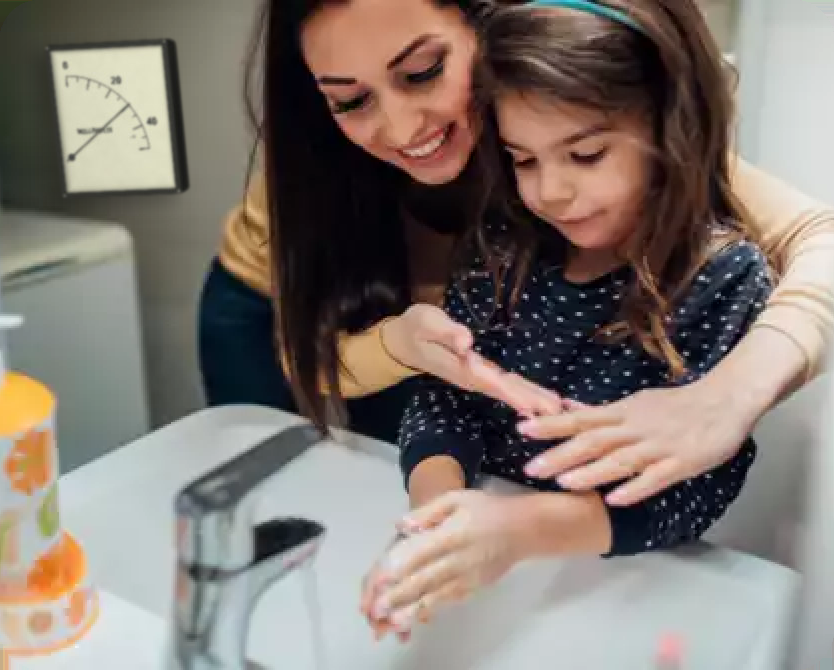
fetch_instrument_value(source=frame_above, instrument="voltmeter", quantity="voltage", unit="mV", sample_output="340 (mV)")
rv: 30 (mV)
